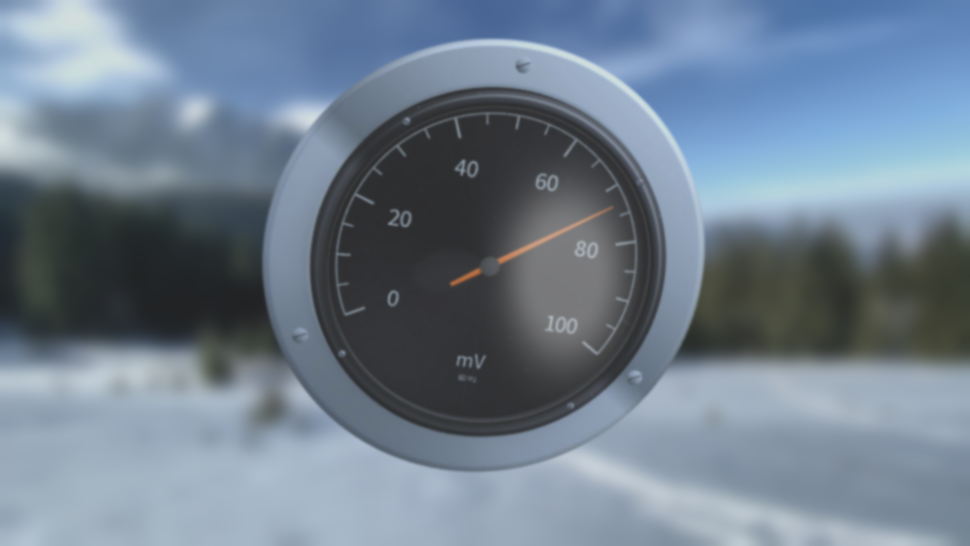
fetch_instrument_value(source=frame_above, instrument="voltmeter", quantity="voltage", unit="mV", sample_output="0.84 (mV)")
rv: 72.5 (mV)
